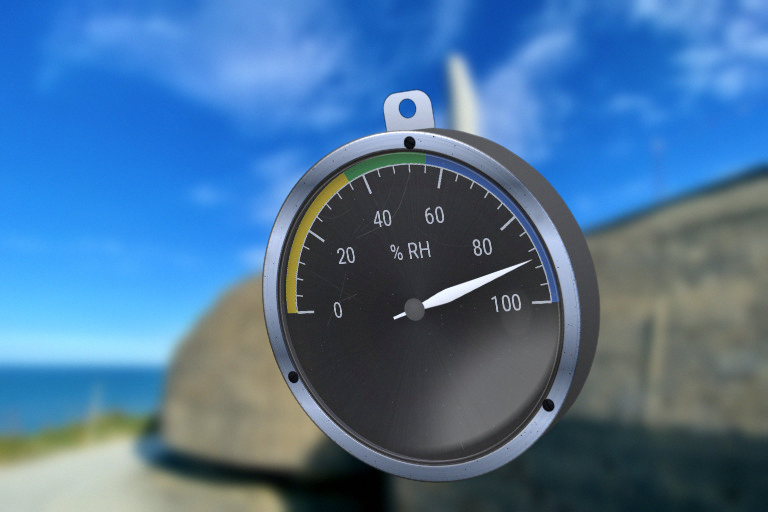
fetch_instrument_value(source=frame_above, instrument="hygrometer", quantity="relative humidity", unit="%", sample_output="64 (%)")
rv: 90 (%)
